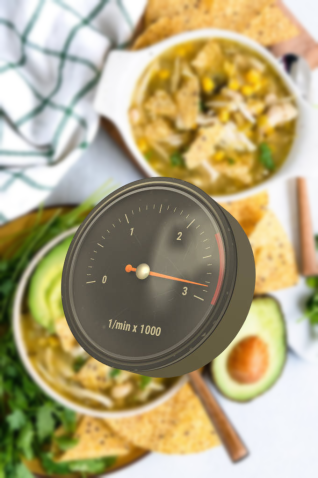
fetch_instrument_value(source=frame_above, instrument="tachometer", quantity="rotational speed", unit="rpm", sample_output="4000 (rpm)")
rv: 2850 (rpm)
